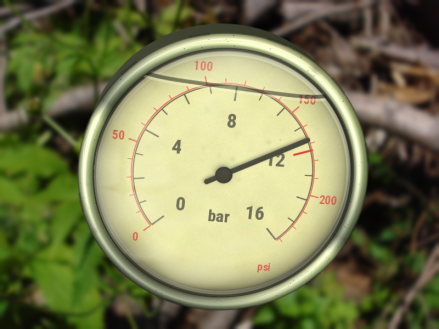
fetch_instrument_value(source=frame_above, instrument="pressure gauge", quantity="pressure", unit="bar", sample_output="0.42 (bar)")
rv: 11.5 (bar)
